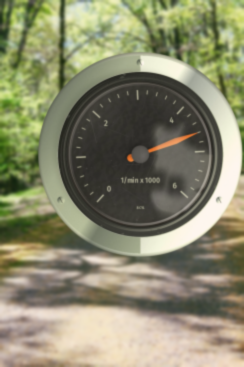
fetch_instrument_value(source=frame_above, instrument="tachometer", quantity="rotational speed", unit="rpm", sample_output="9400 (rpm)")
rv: 4600 (rpm)
